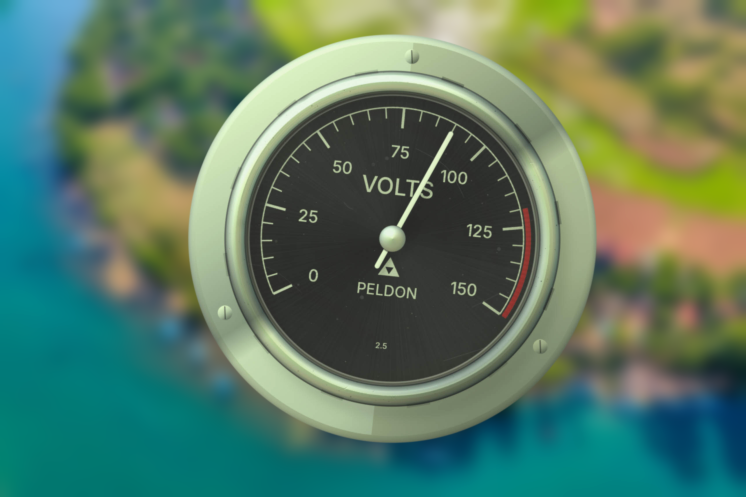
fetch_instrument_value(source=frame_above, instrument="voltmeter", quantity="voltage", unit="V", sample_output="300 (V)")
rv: 90 (V)
